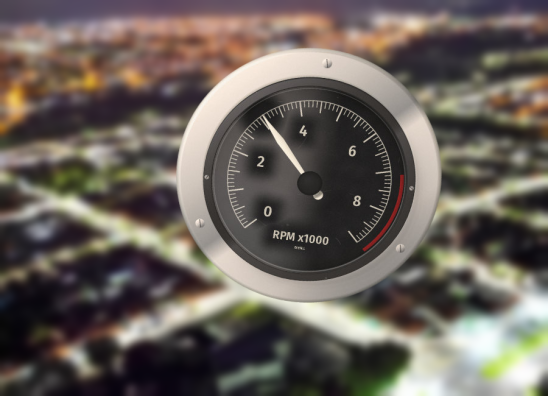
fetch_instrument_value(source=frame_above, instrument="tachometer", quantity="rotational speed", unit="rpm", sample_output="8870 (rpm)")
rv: 3100 (rpm)
